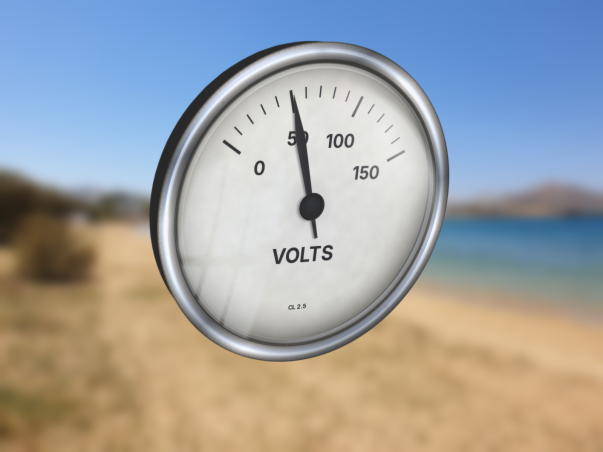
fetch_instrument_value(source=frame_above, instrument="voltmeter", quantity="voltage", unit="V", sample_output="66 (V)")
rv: 50 (V)
